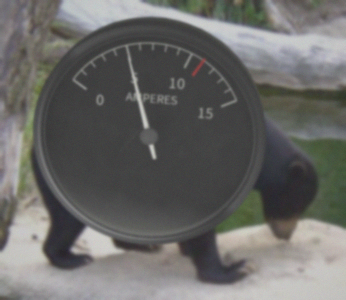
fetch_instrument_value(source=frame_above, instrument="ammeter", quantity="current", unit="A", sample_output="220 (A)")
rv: 5 (A)
